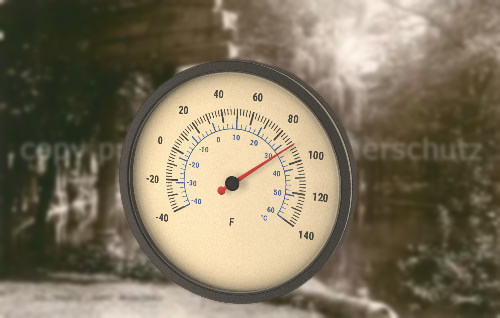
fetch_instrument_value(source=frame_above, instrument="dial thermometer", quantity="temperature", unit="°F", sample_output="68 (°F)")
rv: 90 (°F)
